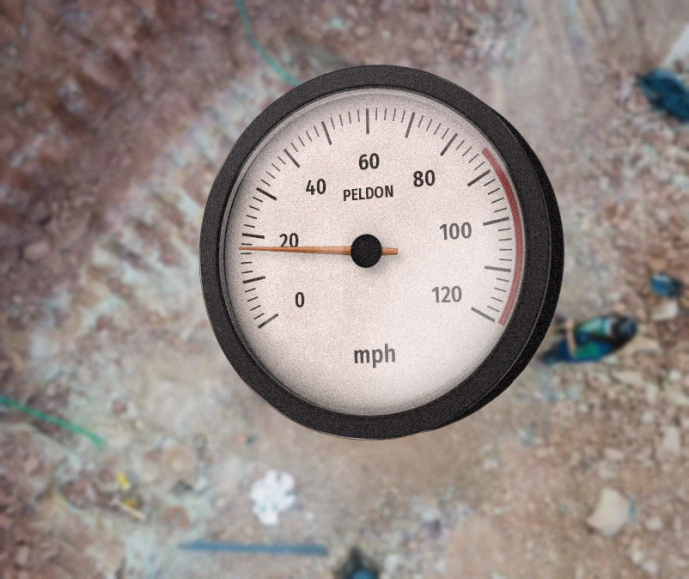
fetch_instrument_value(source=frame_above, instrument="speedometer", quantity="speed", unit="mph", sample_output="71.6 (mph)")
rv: 17 (mph)
